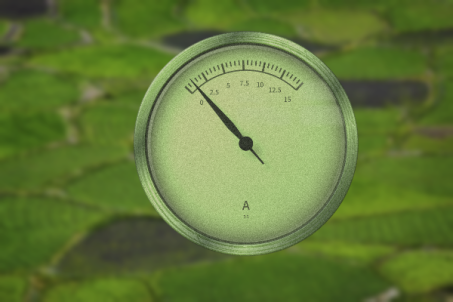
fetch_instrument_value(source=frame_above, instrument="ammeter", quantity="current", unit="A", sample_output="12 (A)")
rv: 1 (A)
